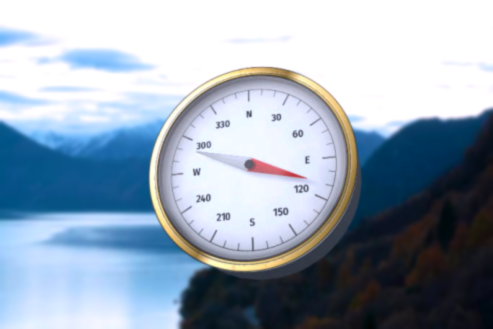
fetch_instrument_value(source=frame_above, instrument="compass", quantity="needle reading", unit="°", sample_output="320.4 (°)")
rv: 110 (°)
